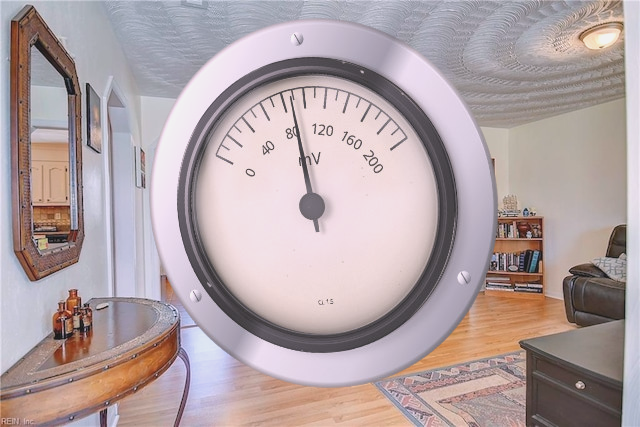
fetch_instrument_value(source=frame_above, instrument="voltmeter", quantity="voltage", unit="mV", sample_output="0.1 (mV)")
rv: 90 (mV)
